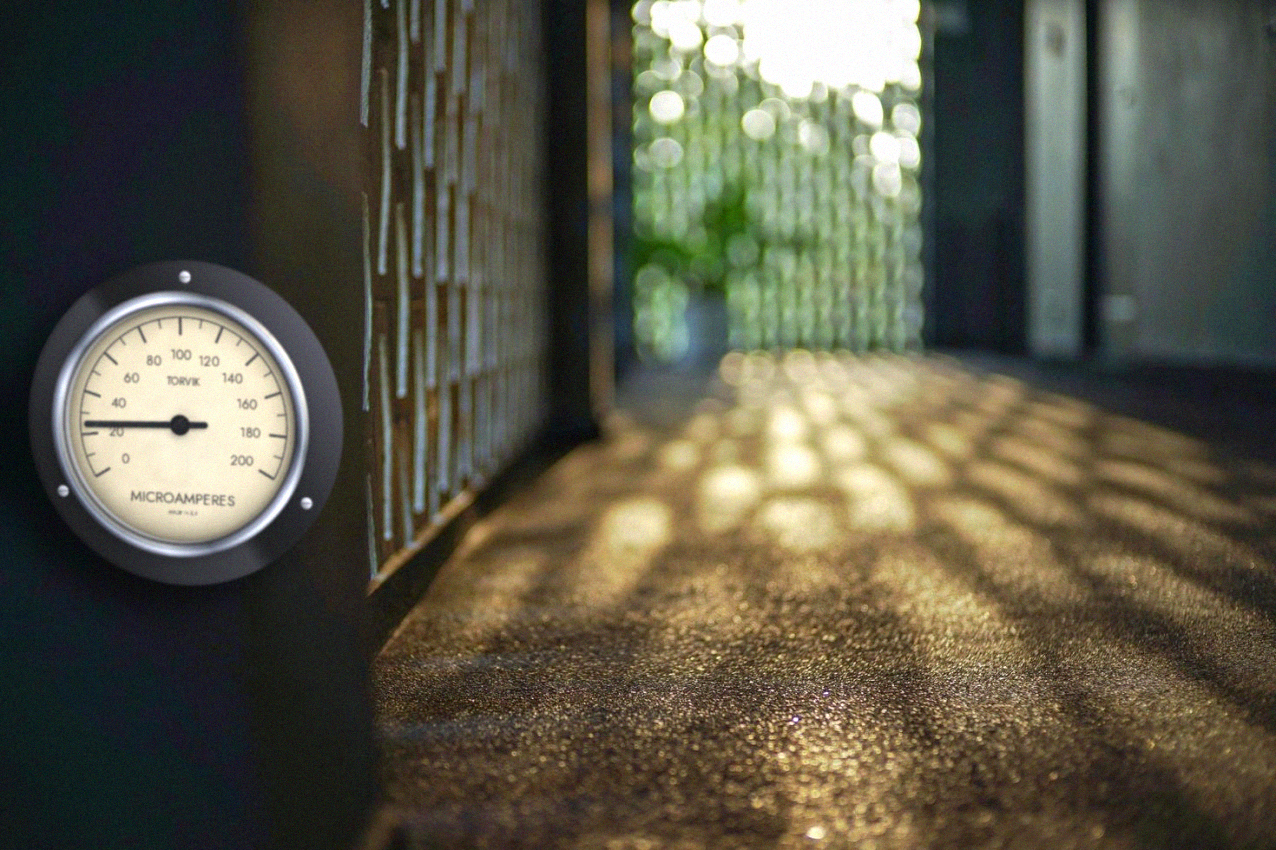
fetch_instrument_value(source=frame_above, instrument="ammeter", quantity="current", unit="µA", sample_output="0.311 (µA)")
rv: 25 (µA)
